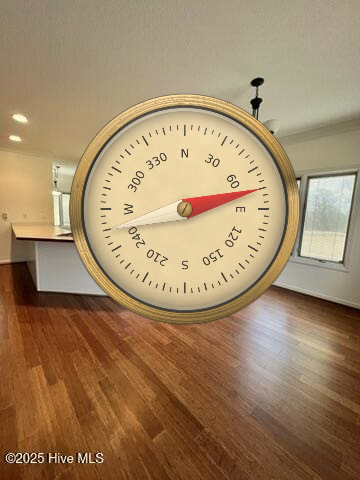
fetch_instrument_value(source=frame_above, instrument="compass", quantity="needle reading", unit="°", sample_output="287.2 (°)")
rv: 75 (°)
